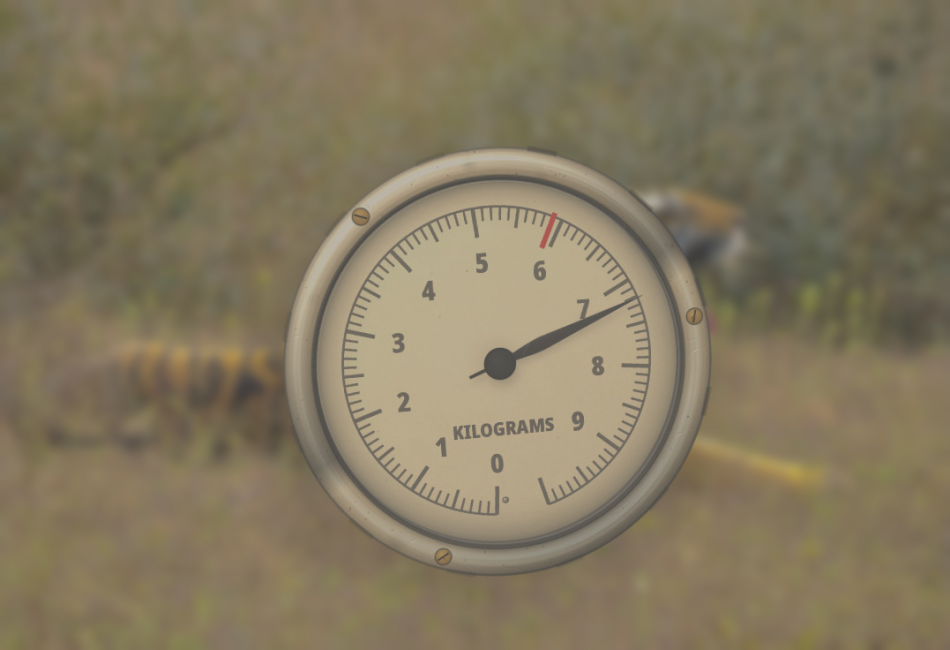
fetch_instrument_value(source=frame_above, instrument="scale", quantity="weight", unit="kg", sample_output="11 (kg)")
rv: 7.2 (kg)
